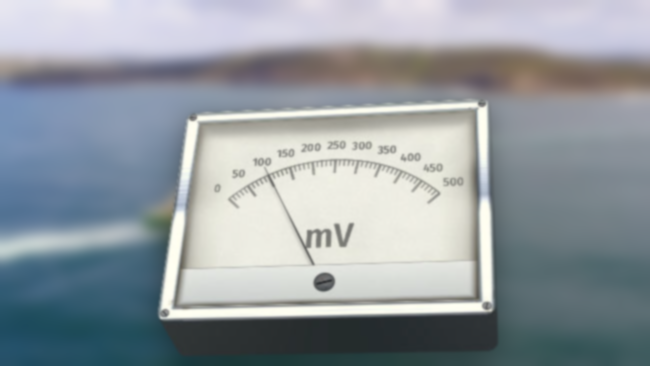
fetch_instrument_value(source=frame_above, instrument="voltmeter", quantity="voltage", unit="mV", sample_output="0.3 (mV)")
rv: 100 (mV)
